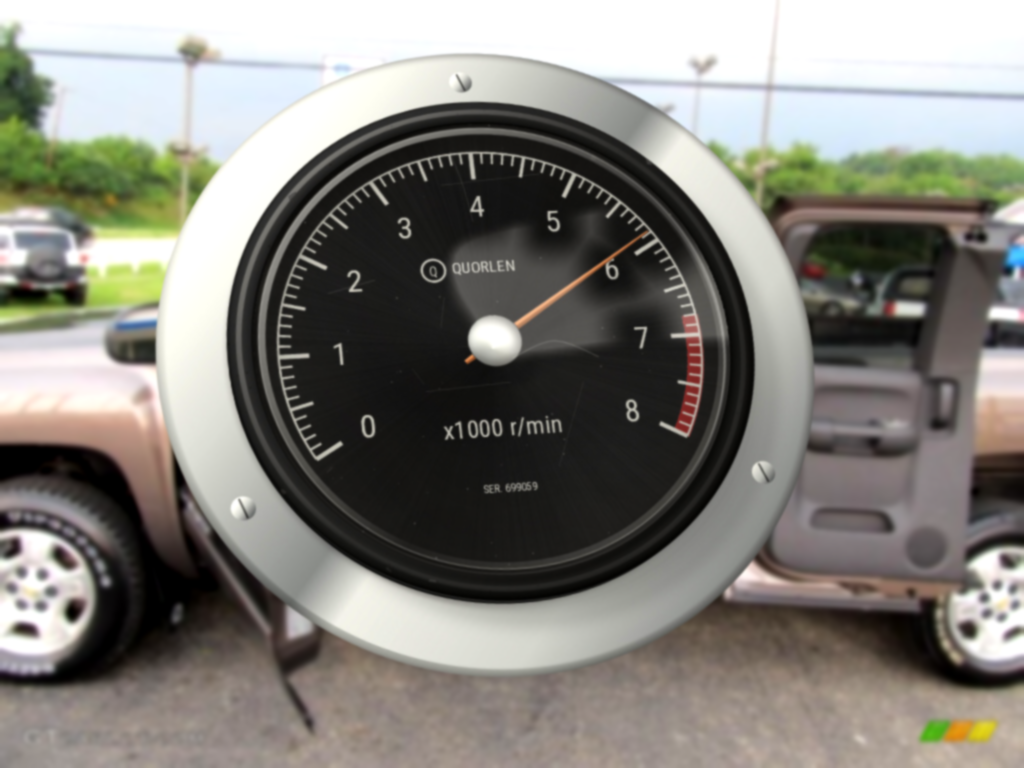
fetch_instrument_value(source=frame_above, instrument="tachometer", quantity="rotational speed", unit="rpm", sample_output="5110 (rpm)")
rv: 5900 (rpm)
